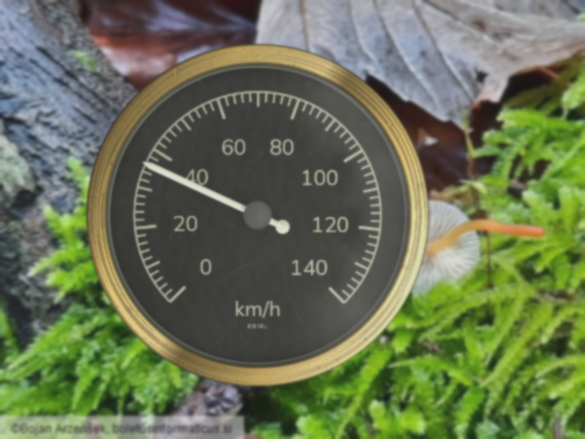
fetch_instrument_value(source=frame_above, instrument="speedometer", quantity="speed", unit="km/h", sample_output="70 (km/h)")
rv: 36 (km/h)
